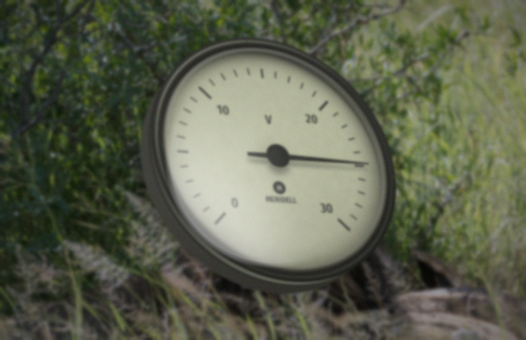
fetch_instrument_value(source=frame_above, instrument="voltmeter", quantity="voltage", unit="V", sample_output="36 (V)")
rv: 25 (V)
